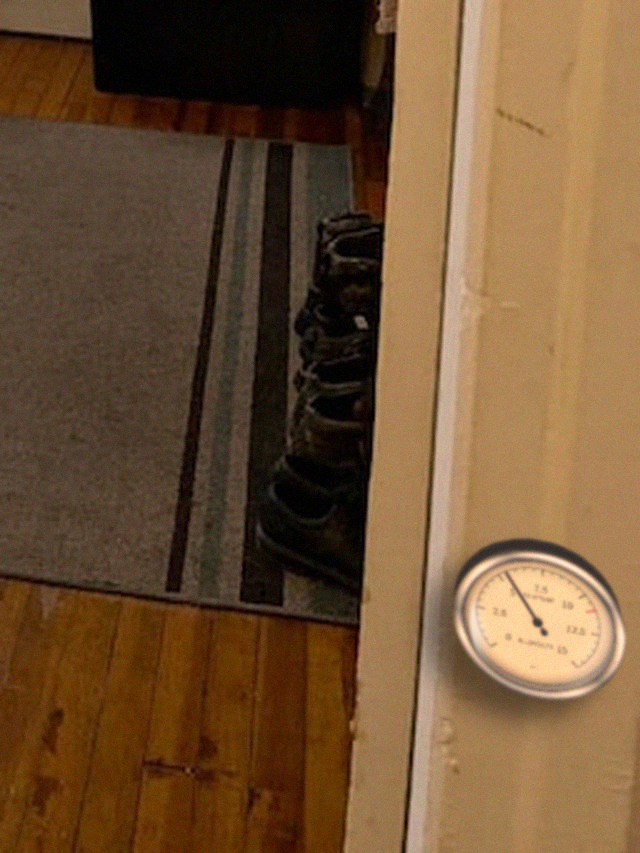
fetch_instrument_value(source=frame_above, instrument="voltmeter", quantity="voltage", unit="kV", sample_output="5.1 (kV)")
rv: 5.5 (kV)
